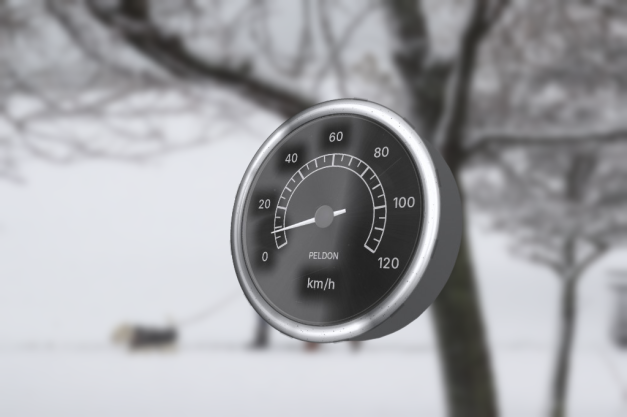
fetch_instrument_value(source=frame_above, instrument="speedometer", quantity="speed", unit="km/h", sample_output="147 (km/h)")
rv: 7.5 (km/h)
